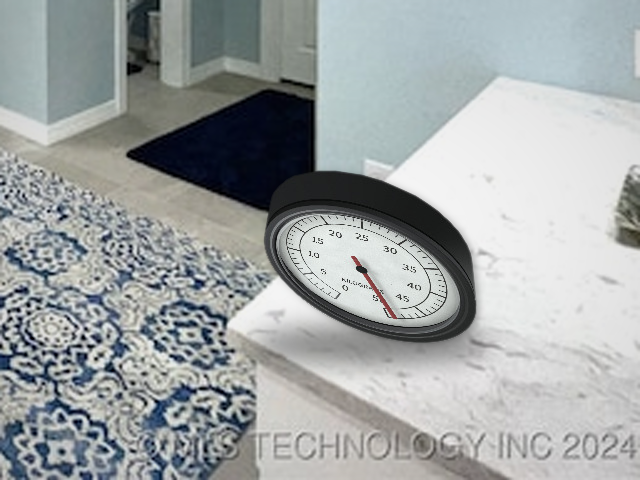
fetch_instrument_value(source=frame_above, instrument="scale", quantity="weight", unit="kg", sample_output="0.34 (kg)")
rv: 49 (kg)
